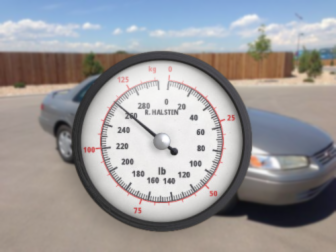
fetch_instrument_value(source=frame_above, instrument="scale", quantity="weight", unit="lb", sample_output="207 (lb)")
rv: 260 (lb)
